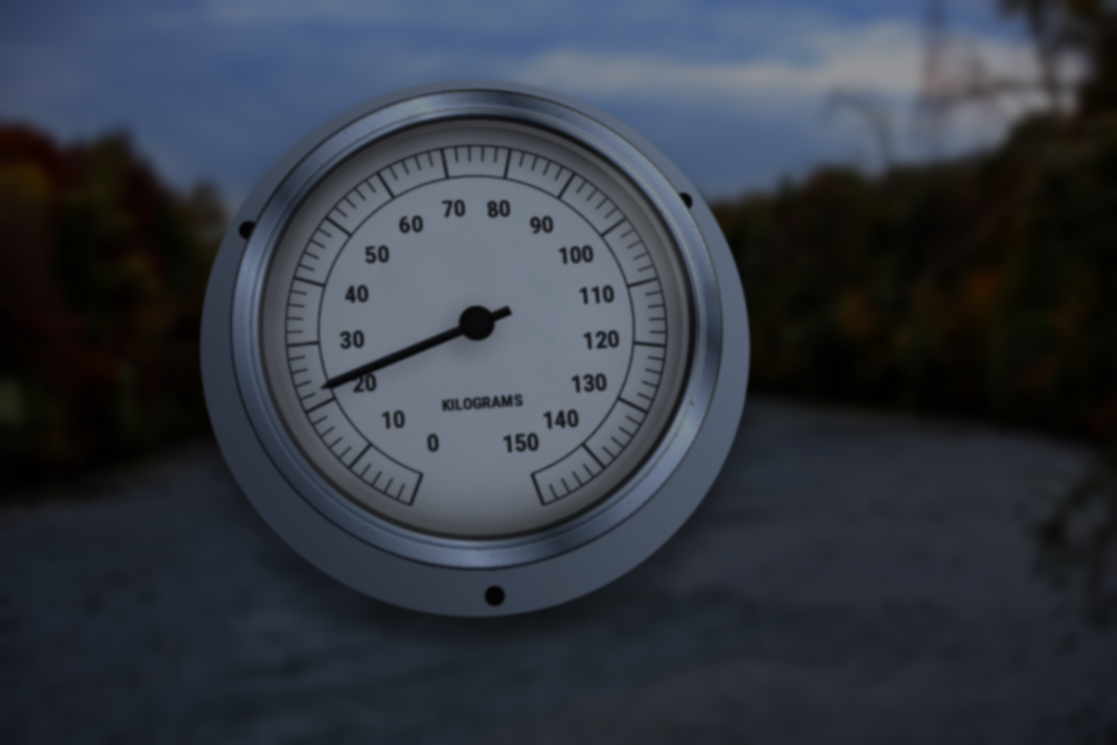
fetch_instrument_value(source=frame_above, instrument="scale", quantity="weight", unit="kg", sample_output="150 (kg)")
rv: 22 (kg)
